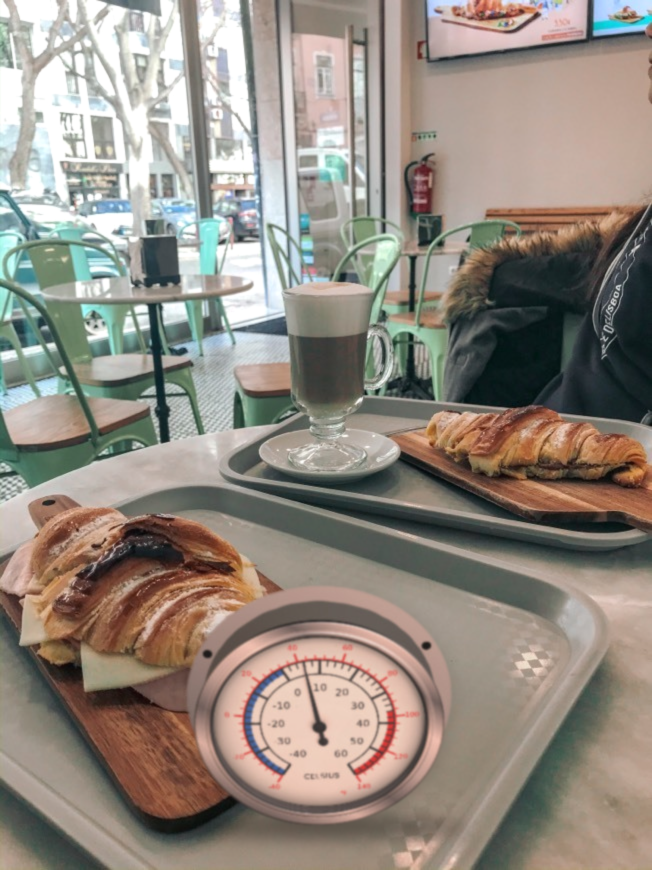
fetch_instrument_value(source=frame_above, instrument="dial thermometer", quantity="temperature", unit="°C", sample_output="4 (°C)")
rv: 6 (°C)
